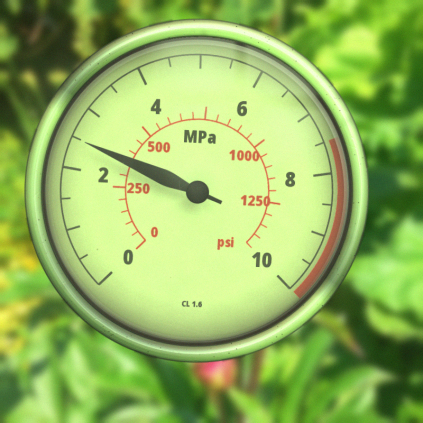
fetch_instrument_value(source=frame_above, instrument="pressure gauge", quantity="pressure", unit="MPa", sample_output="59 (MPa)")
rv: 2.5 (MPa)
